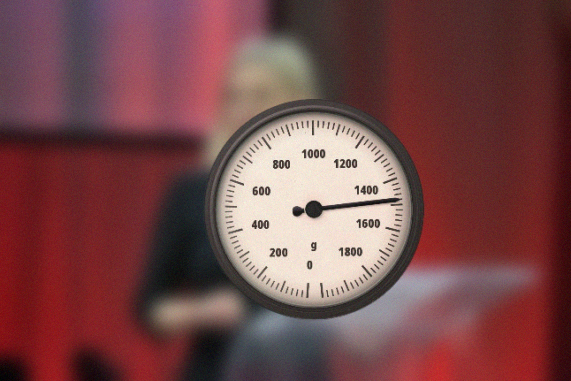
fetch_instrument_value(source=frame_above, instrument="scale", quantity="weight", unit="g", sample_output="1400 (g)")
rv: 1480 (g)
